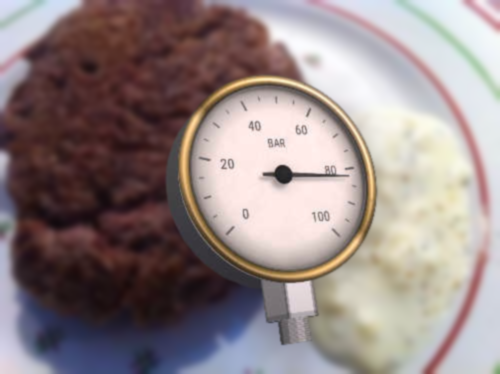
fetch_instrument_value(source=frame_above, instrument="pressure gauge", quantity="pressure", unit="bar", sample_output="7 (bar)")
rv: 82.5 (bar)
